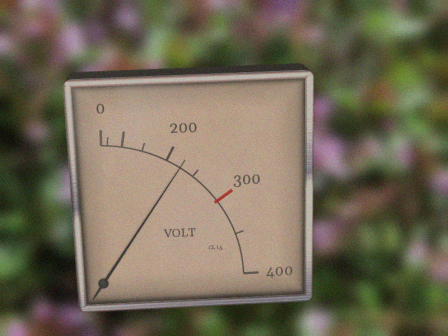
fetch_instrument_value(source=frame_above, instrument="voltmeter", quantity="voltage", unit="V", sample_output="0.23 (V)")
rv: 225 (V)
